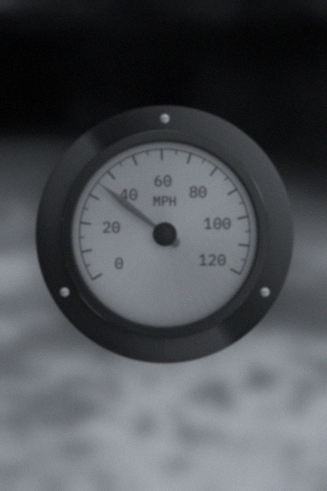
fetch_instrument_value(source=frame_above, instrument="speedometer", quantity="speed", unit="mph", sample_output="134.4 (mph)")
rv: 35 (mph)
